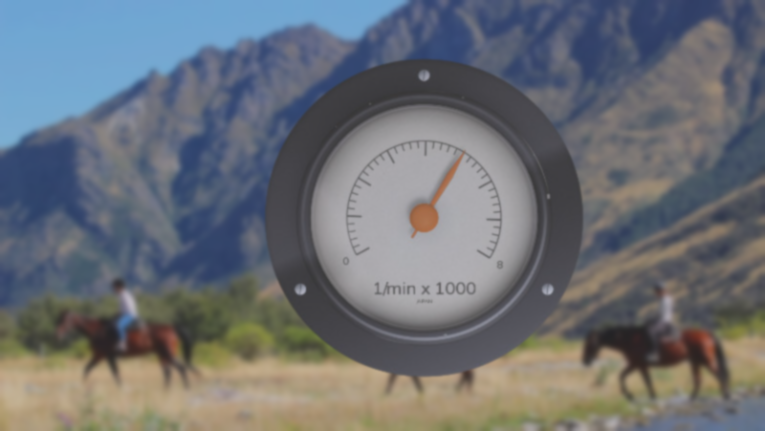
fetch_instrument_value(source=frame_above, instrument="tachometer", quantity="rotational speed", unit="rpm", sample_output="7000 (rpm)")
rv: 5000 (rpm)
